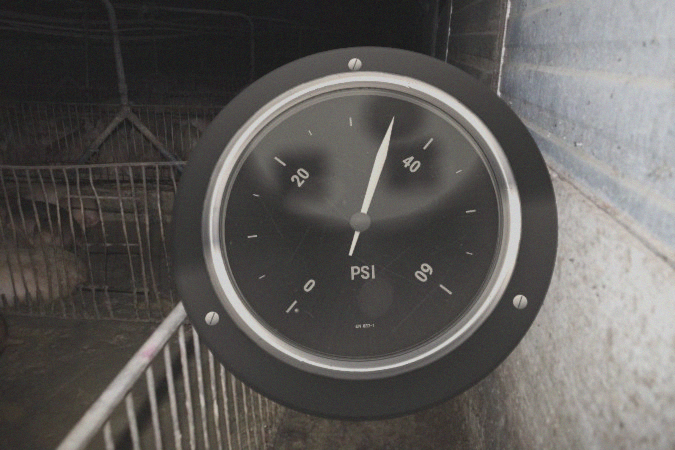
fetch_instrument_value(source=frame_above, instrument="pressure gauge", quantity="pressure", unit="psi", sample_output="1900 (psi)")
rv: 35 (psi)
